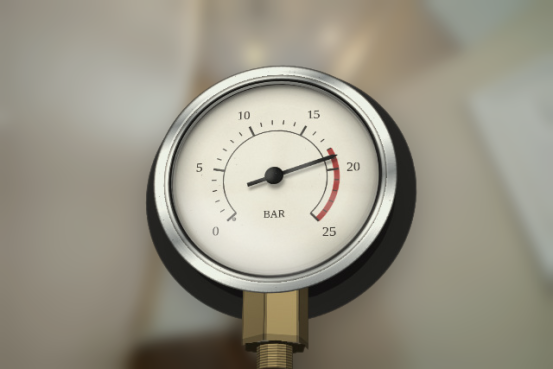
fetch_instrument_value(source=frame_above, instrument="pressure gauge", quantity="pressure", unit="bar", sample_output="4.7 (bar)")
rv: 19 (bar)
